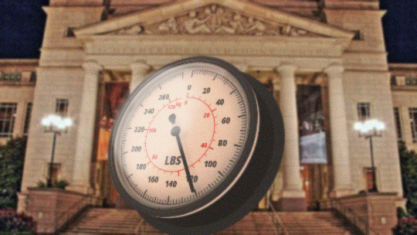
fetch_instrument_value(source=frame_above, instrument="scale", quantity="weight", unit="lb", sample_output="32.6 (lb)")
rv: 120 (lb)
